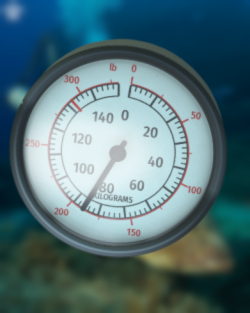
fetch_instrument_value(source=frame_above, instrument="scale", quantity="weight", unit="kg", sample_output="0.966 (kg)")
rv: 86 (kg)
